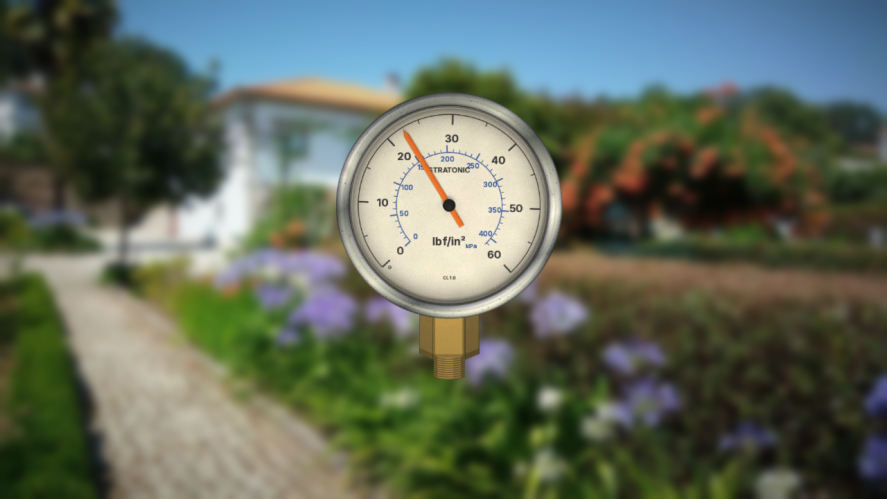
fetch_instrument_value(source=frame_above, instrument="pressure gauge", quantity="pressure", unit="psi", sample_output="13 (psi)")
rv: 22.5 (psi)
